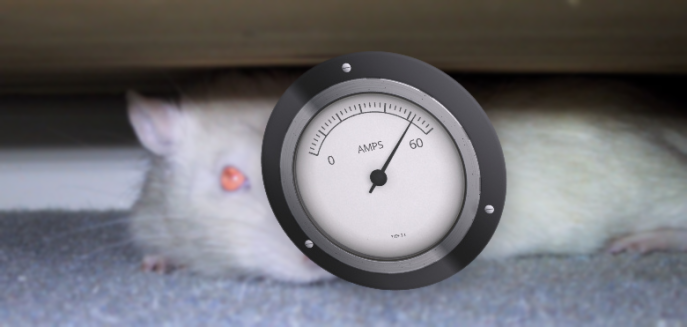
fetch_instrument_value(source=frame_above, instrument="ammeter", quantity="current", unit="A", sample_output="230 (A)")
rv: 52 (A)
